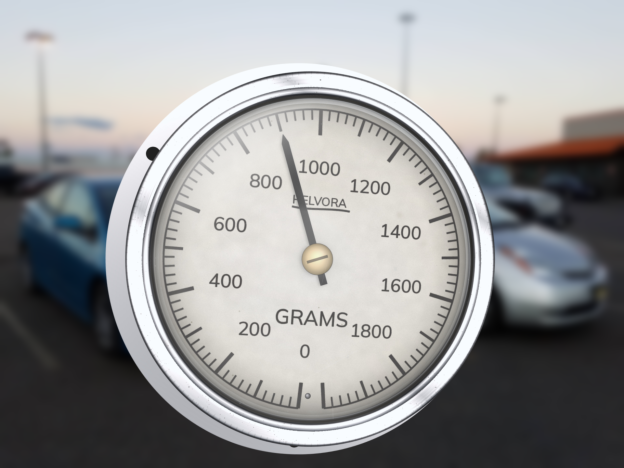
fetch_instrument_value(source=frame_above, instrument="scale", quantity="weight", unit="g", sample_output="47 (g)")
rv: 900 (g)
